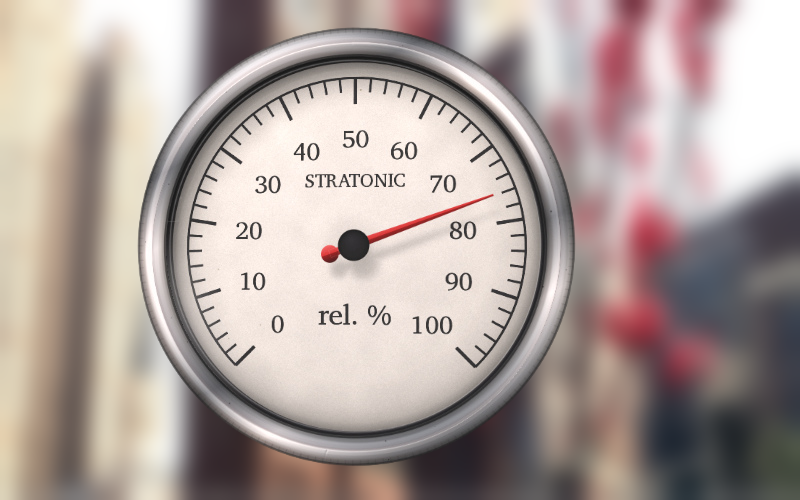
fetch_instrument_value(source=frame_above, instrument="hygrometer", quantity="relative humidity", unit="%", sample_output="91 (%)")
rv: 76 (%)
